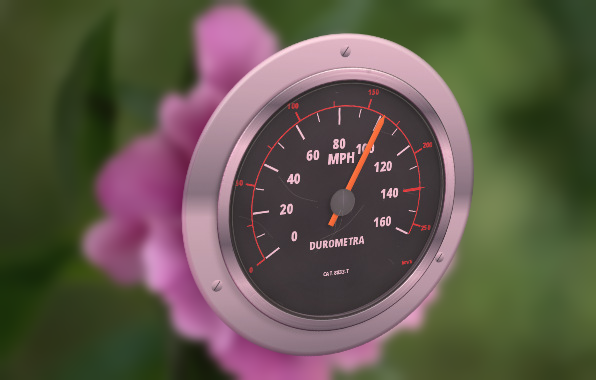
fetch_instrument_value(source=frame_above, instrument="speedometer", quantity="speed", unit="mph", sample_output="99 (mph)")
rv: 100 (mph)
